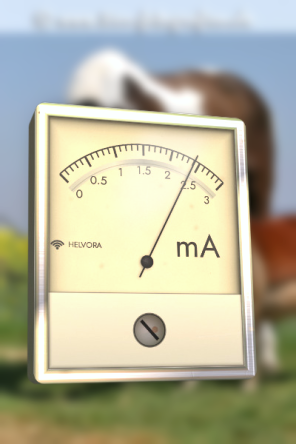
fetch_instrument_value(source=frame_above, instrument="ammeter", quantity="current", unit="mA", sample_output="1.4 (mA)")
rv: 2.4 (mA)
